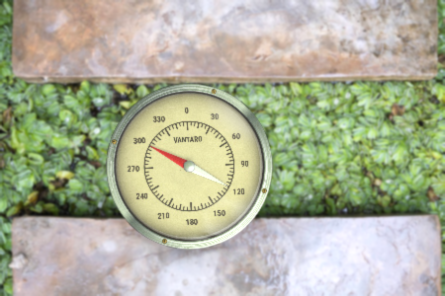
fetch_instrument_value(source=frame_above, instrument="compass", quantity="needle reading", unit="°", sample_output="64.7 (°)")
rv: 300 (°)
